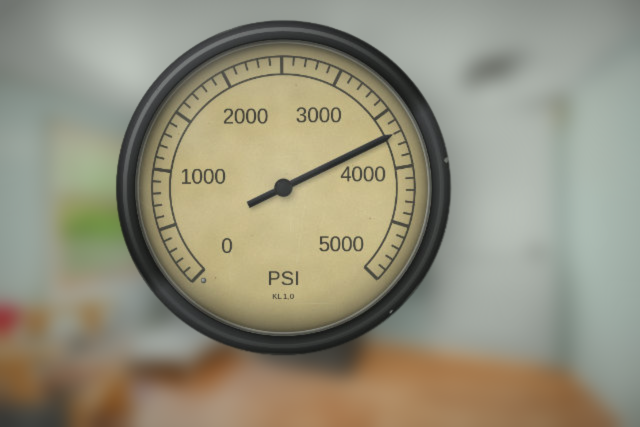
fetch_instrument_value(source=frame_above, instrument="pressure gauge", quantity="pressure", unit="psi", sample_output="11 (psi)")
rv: 3700 (psi)
